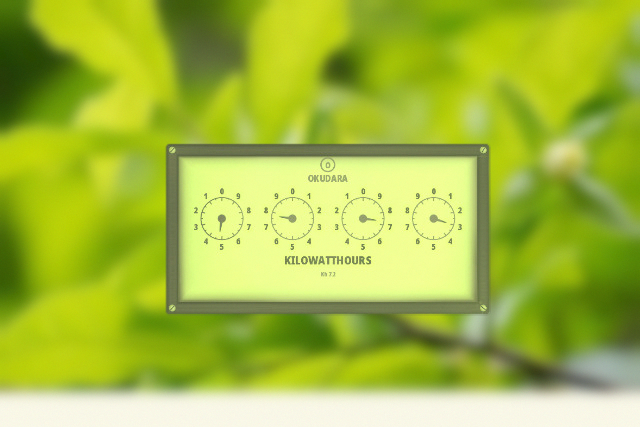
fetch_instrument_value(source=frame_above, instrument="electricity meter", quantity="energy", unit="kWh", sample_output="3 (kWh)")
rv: 4773 (kWh)
